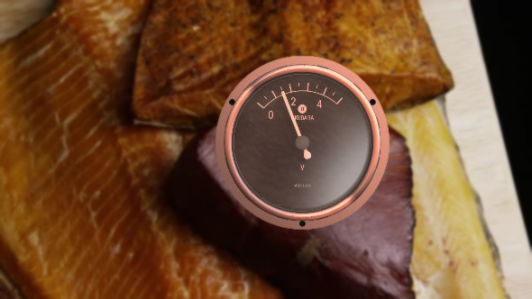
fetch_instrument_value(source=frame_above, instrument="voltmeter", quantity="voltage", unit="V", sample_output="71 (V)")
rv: 1.5 (V)
